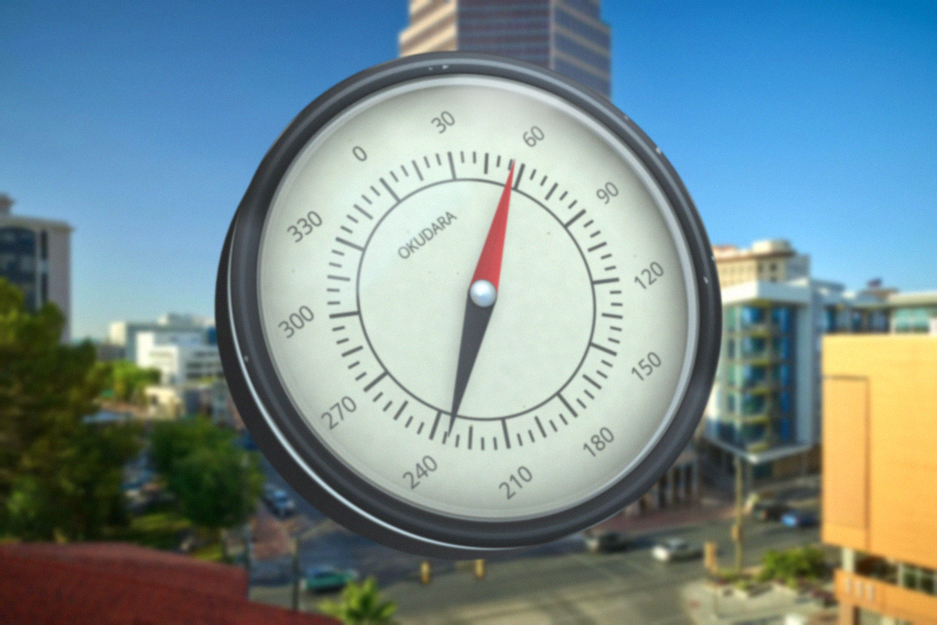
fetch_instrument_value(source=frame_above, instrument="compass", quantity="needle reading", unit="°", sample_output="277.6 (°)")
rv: 55 (°)
